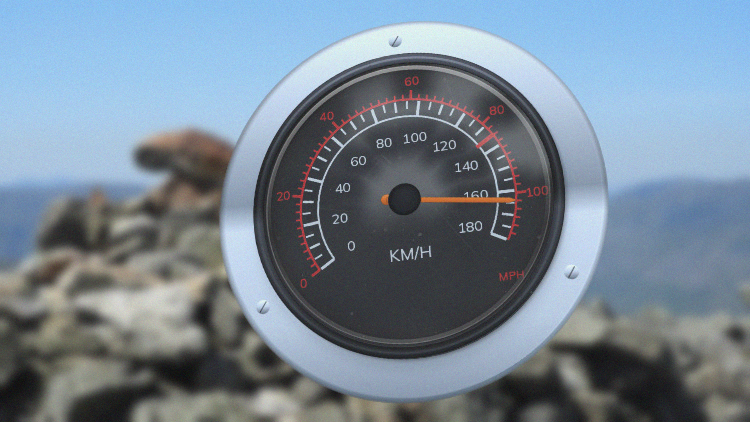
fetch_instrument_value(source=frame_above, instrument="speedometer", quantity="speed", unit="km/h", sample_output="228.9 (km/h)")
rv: 165 (km/h)
